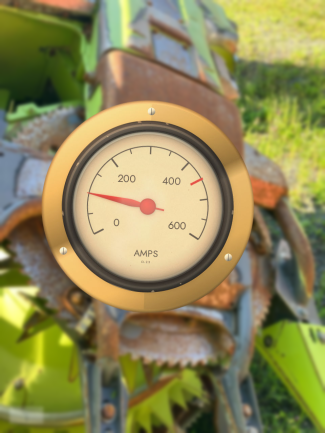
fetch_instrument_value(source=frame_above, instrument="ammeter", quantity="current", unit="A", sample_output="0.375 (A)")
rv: 100 (A)
